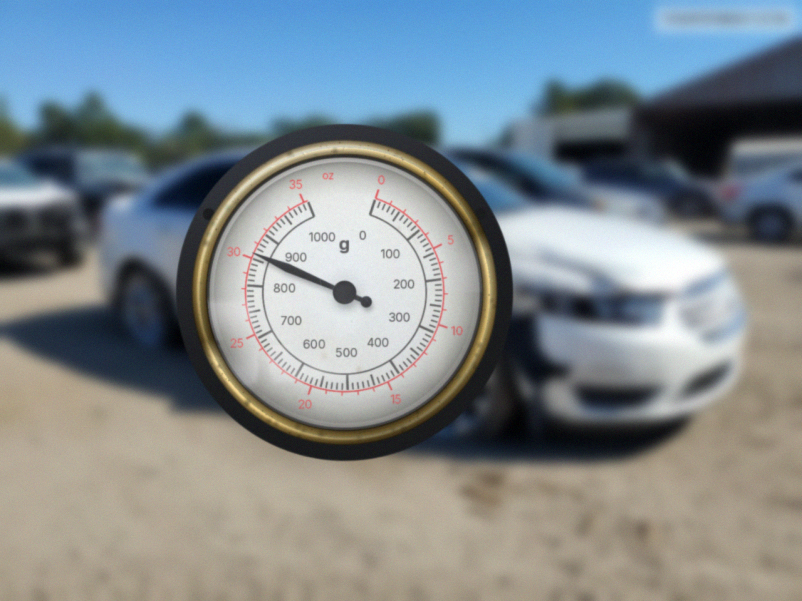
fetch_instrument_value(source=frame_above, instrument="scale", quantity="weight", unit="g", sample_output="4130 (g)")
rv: 860 (g)
